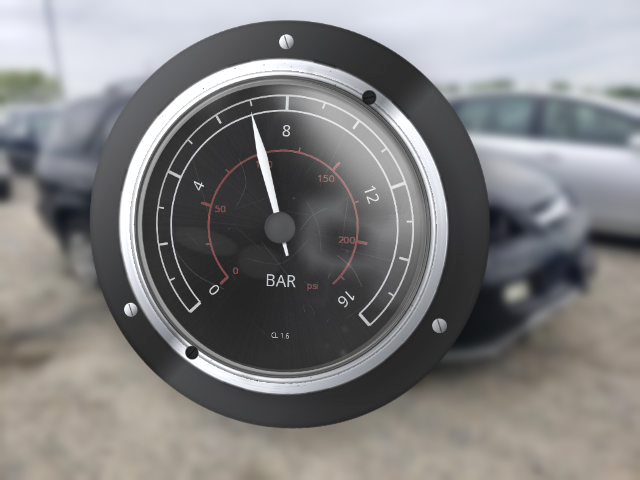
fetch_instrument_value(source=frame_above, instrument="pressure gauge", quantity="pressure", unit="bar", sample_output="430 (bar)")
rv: 7 (bar)
